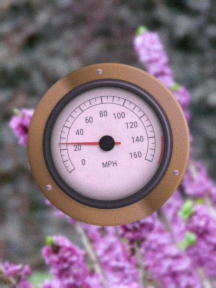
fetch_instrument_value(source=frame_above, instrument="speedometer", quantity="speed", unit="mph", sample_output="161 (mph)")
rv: 25 (mph)
